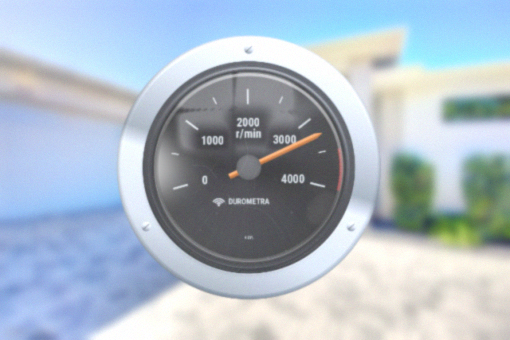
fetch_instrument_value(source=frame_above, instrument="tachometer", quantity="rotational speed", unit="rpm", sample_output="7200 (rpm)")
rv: 3250 (rpm)
